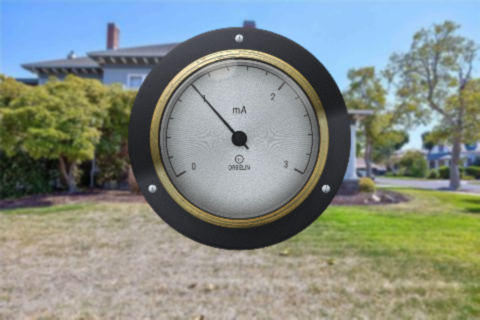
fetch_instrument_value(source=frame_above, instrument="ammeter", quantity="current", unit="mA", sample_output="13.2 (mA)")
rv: 1 (mA)
